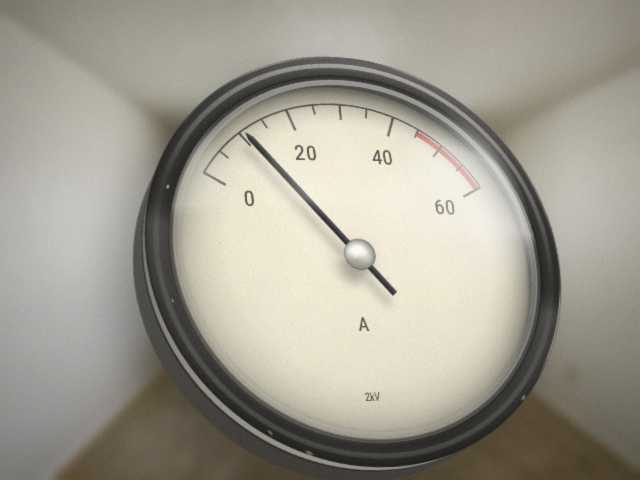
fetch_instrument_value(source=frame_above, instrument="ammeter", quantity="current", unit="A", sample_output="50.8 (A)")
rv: 10 (A)
